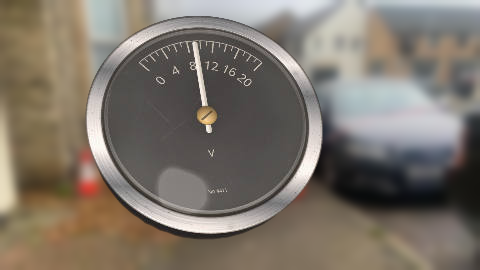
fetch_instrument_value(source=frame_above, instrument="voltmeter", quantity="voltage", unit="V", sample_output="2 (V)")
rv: 9 (V)
